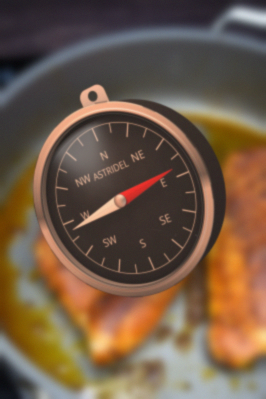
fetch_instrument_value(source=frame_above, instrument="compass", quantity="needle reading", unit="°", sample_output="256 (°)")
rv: 82.5 (°)
